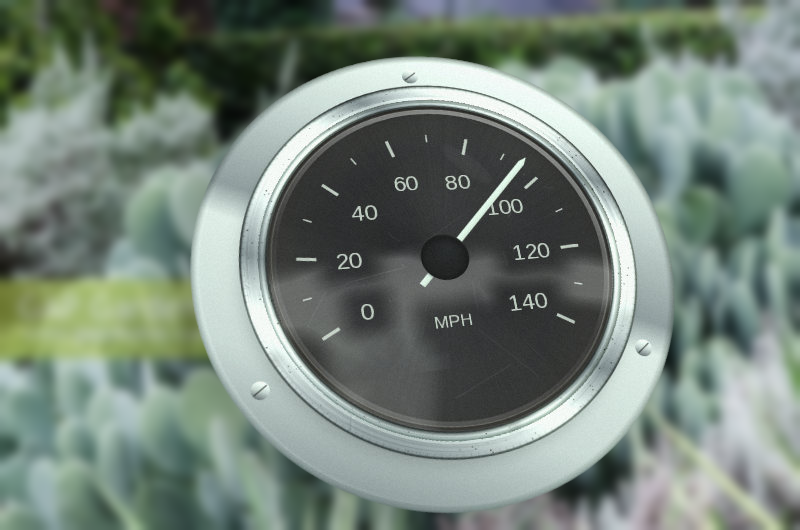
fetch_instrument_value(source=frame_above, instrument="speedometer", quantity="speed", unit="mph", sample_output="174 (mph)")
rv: 95 (mph)
